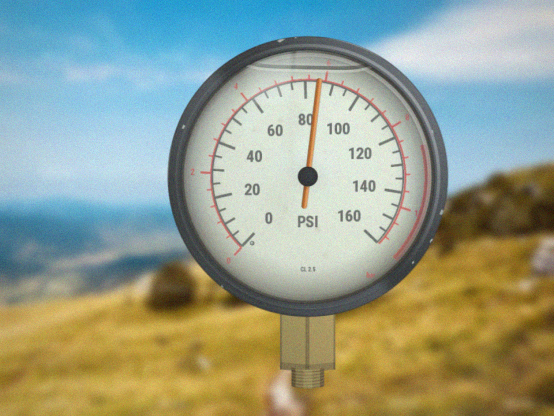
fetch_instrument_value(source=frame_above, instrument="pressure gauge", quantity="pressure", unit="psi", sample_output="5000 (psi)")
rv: 85 (psi)
